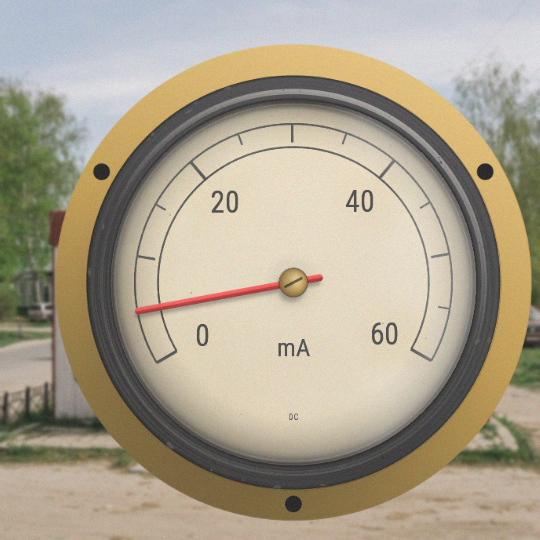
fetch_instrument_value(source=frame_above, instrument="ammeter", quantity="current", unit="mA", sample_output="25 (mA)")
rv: 5 (mA)
